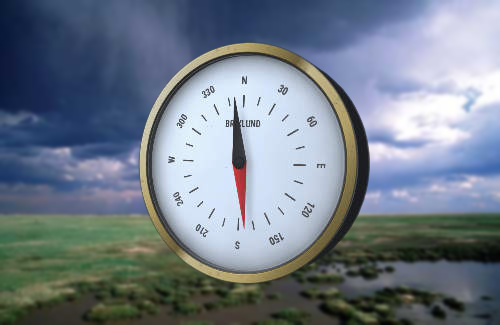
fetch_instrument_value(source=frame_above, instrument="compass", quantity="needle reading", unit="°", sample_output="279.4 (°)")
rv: 172.5 (°)
